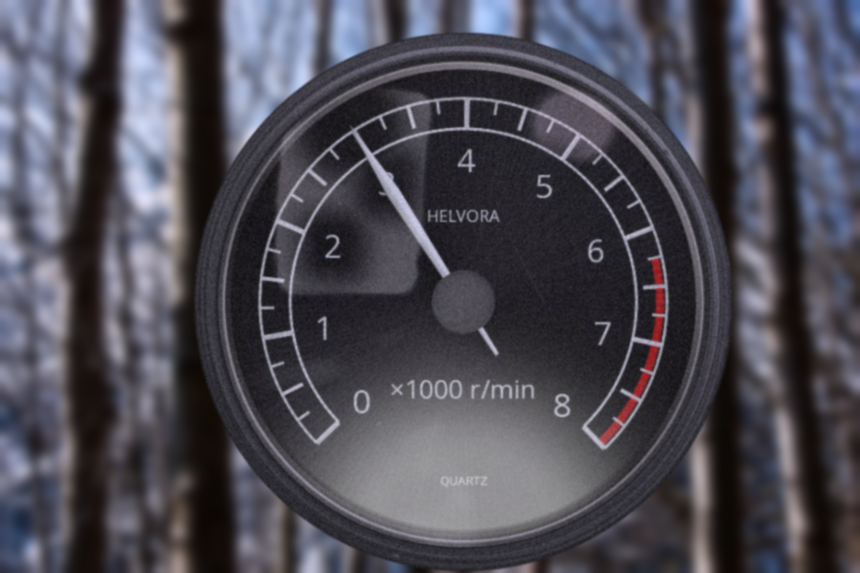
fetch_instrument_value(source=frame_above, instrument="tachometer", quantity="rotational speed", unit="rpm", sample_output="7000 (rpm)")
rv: 3000 (rpm)
